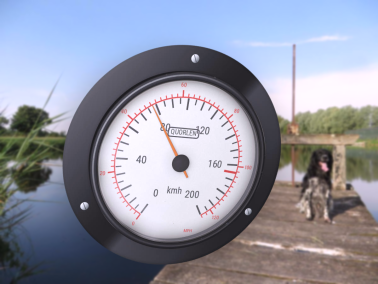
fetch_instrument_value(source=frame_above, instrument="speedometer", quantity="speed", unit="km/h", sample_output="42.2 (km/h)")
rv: 77.5 (km/h)
